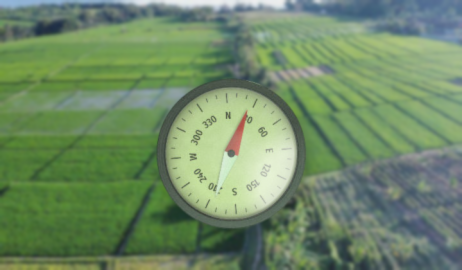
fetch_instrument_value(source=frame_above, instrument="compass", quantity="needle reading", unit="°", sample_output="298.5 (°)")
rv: 25 (°)
